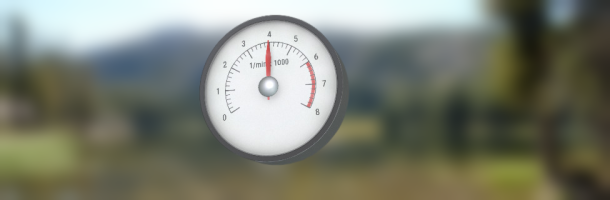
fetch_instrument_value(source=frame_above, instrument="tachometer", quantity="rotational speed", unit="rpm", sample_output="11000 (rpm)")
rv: 4000 (rpm)
